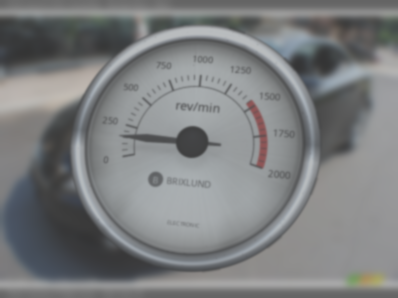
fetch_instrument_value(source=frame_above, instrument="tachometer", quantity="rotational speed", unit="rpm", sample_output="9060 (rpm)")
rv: 150 (rpm)
